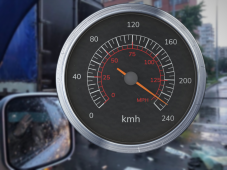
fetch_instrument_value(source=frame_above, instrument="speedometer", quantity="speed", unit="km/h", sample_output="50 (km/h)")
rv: 230 (km/h)
